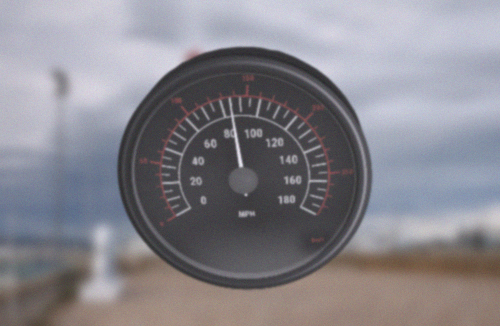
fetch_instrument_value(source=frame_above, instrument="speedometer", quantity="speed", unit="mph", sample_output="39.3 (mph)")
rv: 85 (mph)
